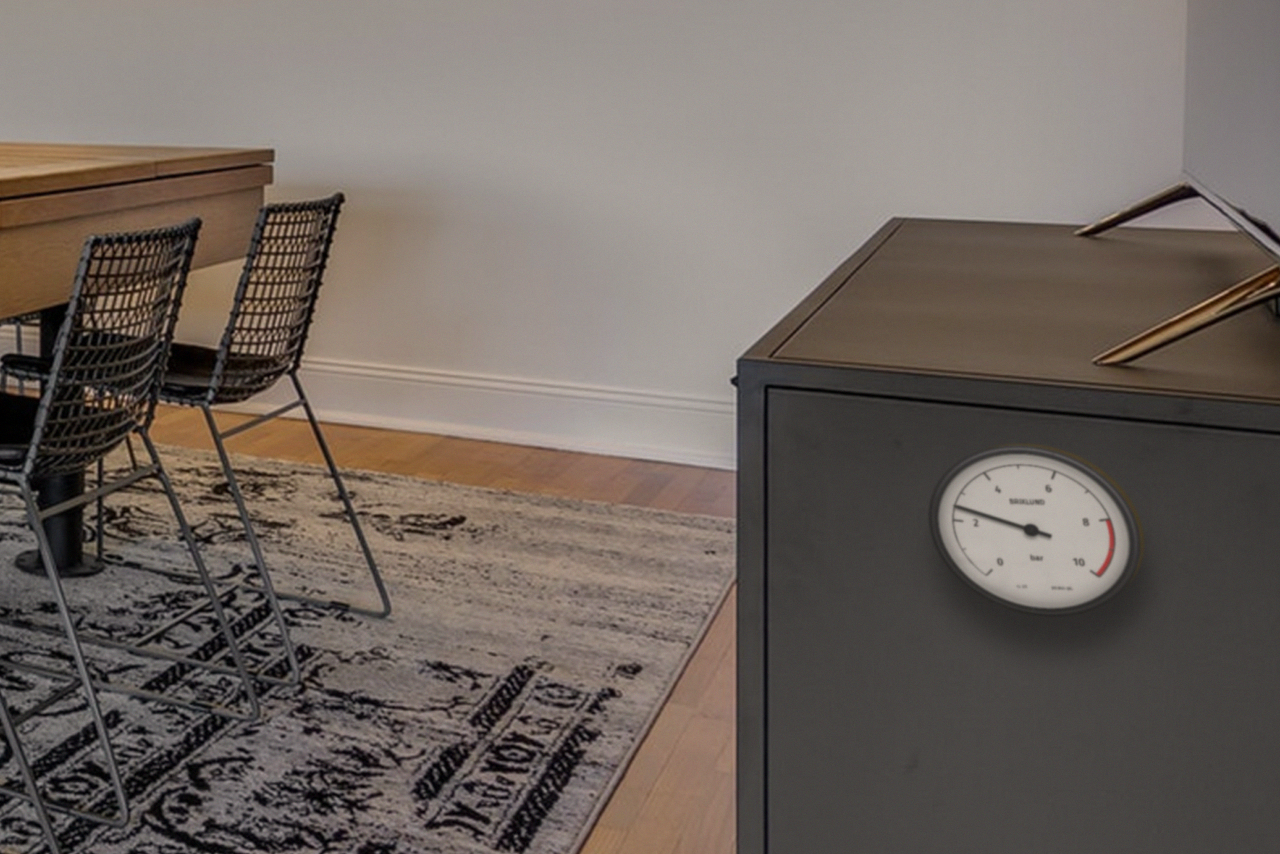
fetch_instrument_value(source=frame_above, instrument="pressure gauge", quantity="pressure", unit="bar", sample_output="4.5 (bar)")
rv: 2.5 (bar)
